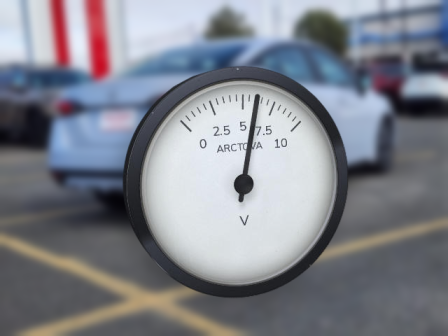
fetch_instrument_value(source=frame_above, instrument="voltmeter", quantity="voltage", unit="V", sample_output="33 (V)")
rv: 6 (V)
